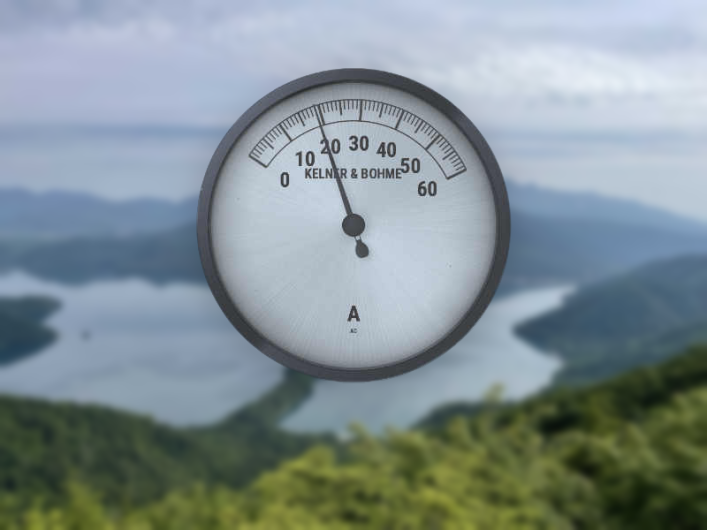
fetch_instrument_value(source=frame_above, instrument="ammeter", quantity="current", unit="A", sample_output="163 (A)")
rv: 19 (A)
